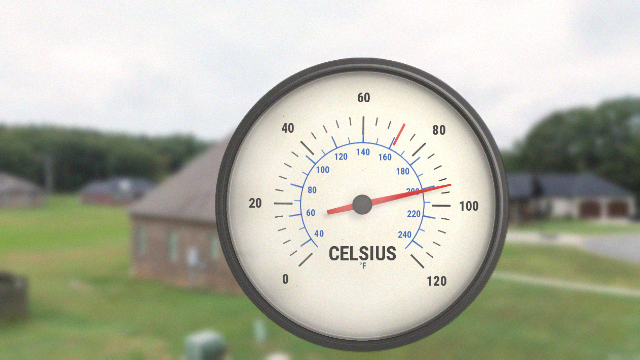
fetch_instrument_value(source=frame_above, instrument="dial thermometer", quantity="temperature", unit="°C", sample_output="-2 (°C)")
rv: 94 (°C)
